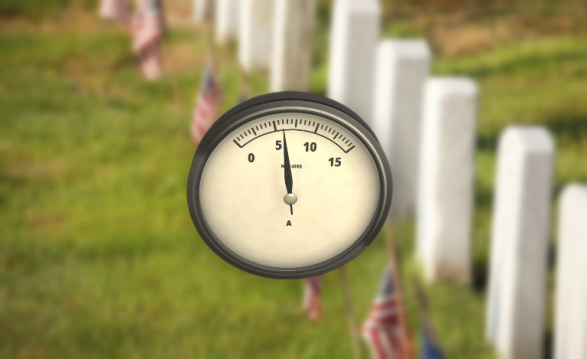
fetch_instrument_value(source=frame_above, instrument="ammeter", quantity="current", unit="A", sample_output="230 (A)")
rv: 6 (A)
